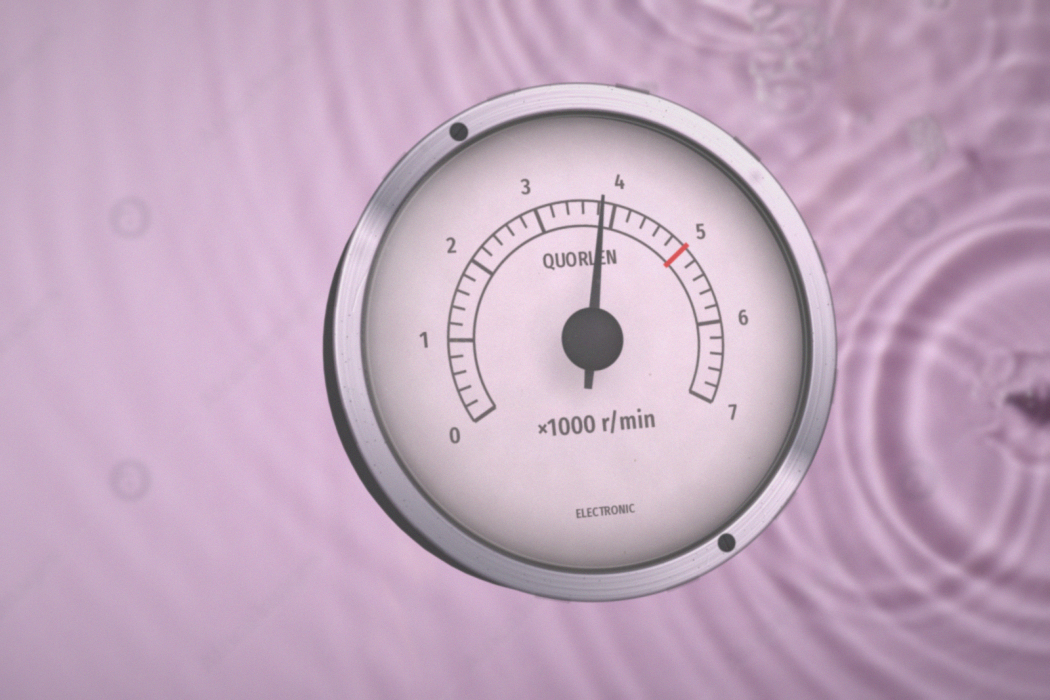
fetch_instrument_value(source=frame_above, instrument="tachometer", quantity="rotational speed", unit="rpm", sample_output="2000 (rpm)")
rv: 3800 (rpm)
